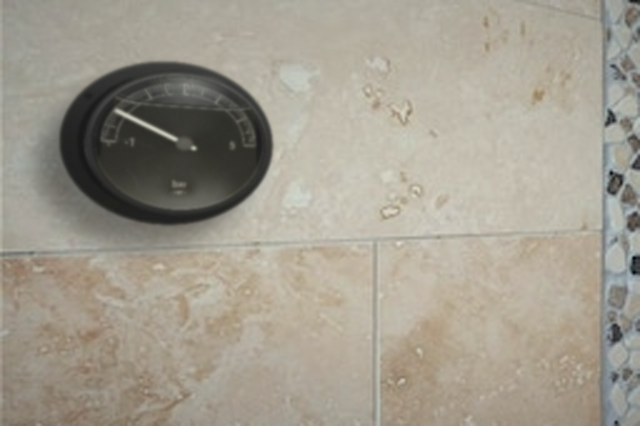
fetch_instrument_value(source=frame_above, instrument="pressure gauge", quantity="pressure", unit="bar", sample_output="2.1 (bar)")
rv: 0 (bar)
